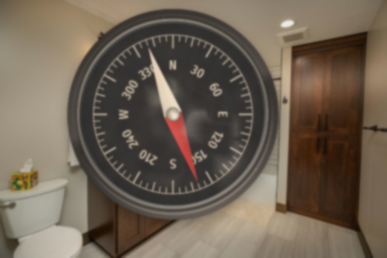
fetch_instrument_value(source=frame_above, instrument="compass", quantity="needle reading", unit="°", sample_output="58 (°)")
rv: 160 (°)
